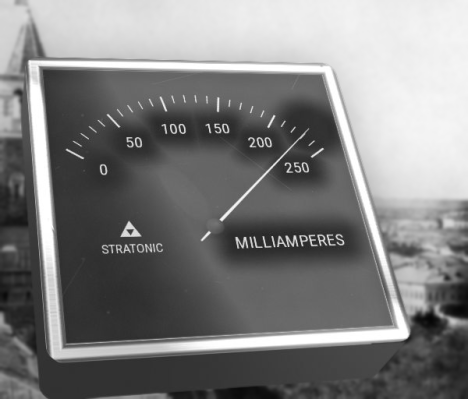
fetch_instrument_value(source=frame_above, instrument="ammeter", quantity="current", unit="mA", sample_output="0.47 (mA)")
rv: 230 (mA)
